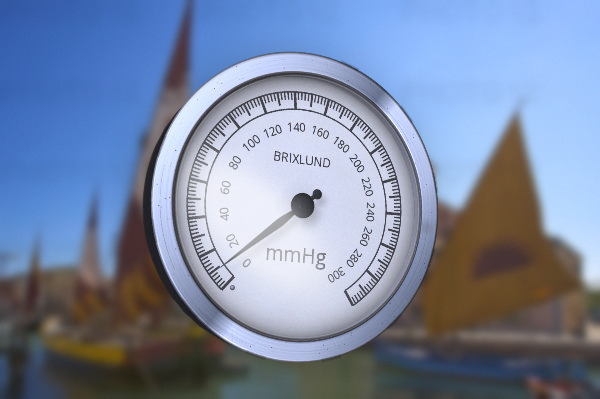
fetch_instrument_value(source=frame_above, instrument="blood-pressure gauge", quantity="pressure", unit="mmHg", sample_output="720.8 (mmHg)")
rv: 10 (mmHg)
